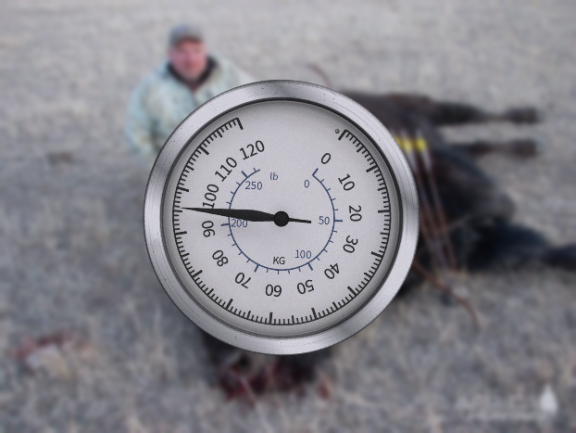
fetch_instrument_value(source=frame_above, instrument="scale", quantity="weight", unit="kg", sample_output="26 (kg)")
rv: 96 (kg)
